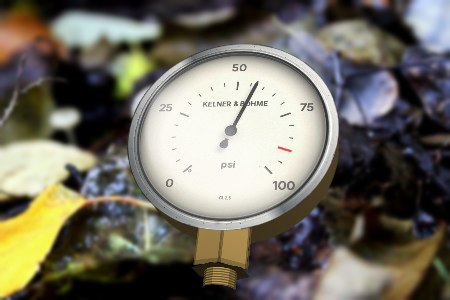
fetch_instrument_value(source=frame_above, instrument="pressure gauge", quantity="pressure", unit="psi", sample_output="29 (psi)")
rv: 57.5 (psi)
